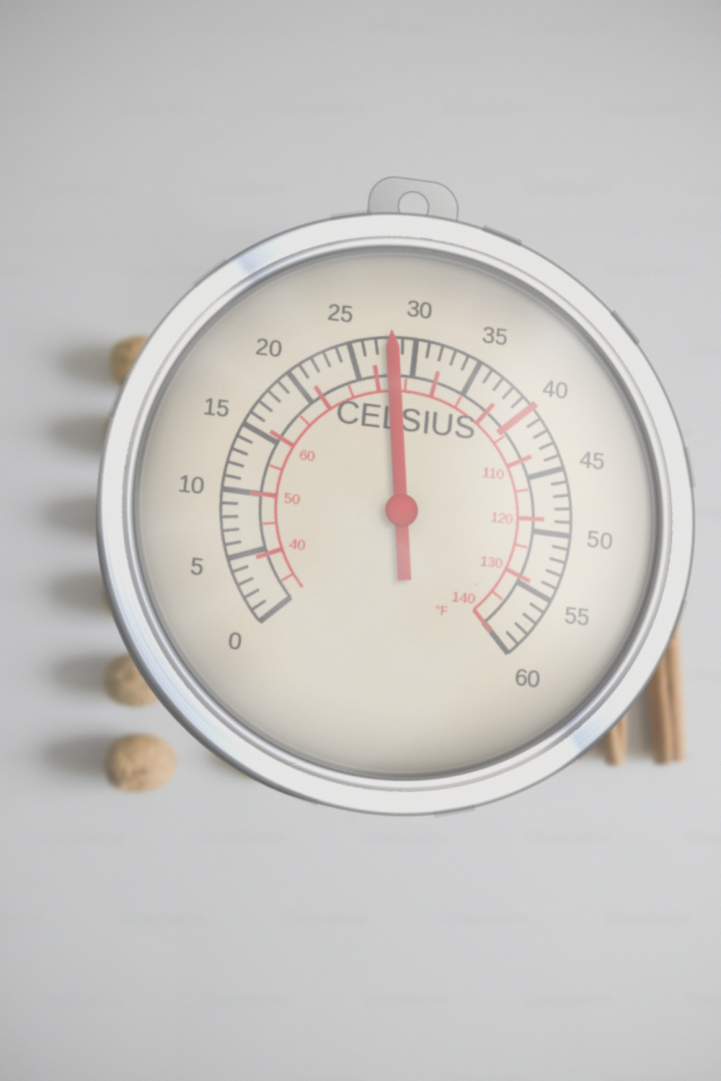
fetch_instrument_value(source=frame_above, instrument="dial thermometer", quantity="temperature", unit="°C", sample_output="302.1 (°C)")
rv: 28 (°C)
